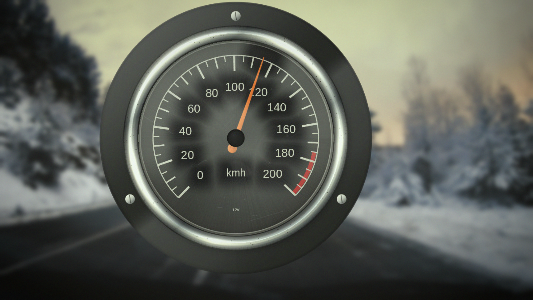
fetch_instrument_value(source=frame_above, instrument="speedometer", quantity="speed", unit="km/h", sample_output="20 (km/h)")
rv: 115 (km/h)
